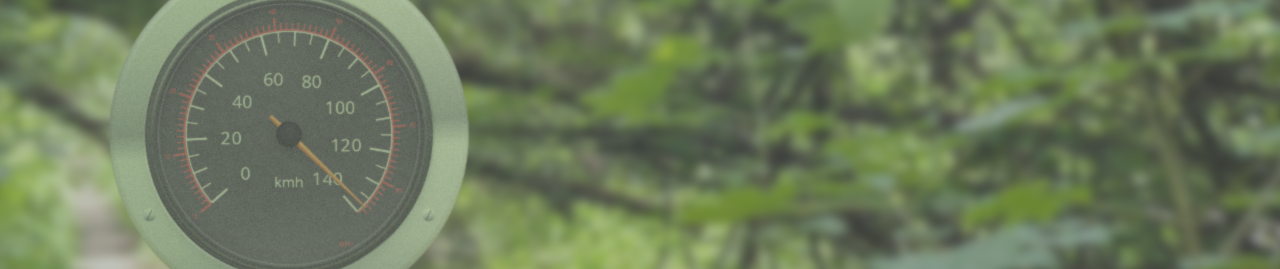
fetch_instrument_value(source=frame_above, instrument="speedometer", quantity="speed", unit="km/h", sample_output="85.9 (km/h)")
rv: 137.5 (km/h)
